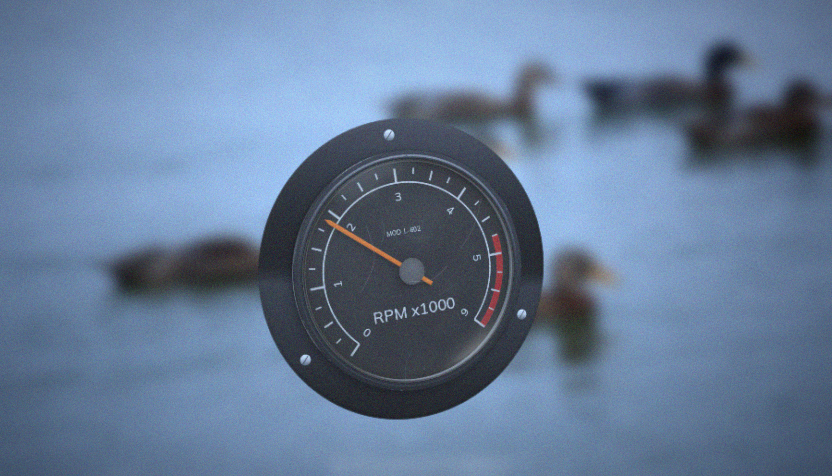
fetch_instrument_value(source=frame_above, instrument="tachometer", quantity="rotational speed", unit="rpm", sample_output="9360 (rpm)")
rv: 1875 (rpm)
